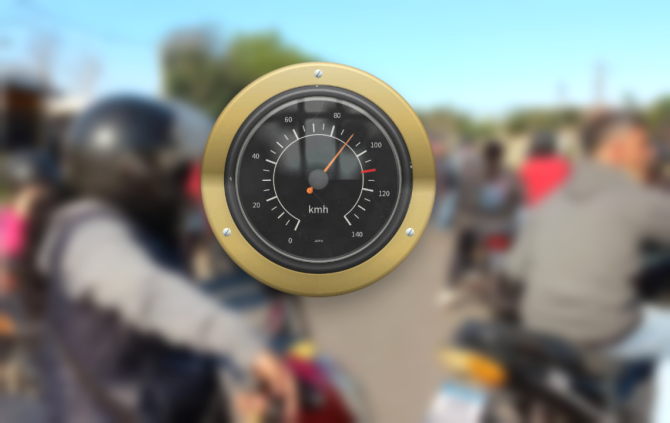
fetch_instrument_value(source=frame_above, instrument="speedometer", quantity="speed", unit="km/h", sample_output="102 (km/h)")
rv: 90 (km/h)
